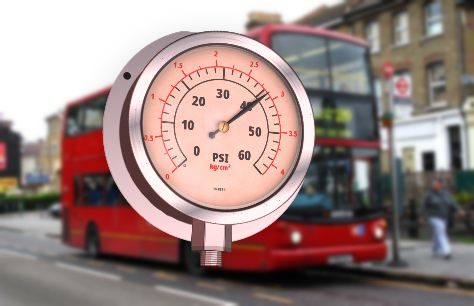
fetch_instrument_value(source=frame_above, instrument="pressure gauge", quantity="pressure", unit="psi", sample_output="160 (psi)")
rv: 41 (psi)
